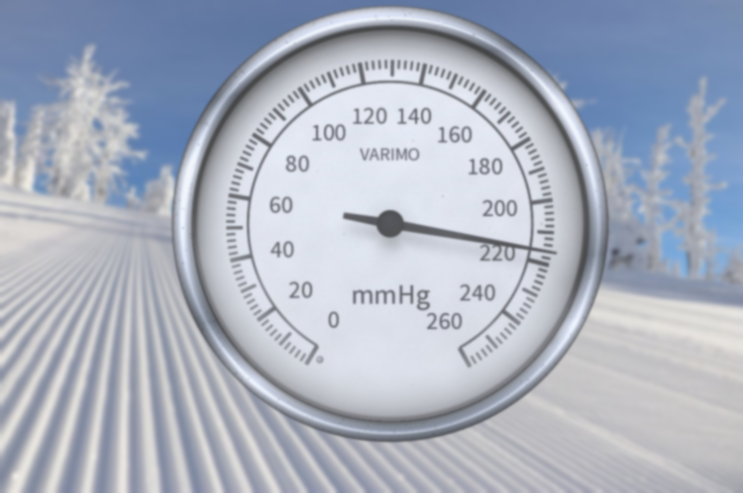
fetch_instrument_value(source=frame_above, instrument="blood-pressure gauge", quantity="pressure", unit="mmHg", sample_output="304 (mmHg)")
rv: 216 (mmHg)
